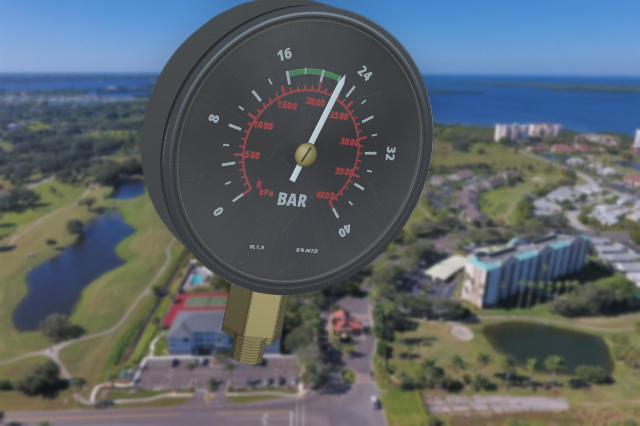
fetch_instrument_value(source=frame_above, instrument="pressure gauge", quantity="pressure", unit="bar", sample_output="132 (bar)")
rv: 22 (bar)
